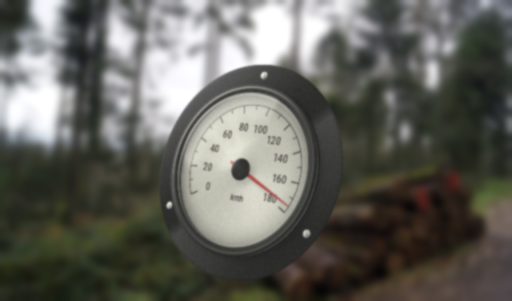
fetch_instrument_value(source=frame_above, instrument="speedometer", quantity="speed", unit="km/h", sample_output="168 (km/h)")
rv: 175 (km/h)
